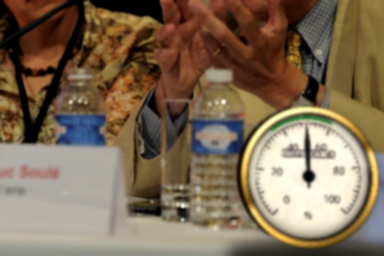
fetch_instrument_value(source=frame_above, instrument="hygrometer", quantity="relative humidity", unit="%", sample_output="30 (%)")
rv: 50 (%)
